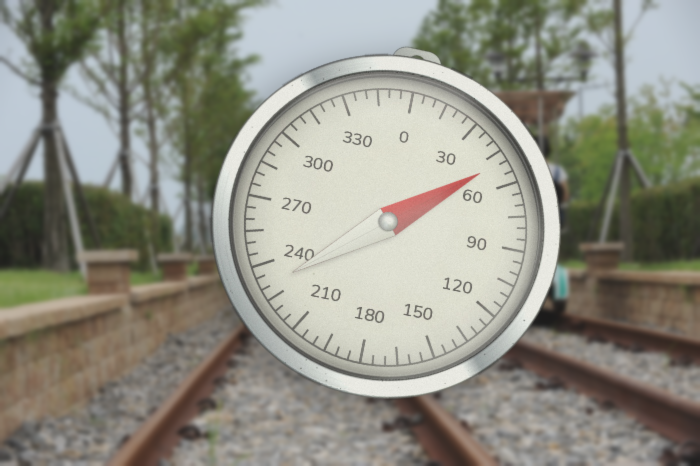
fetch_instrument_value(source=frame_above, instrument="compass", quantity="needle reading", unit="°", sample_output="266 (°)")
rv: 50 (°)
